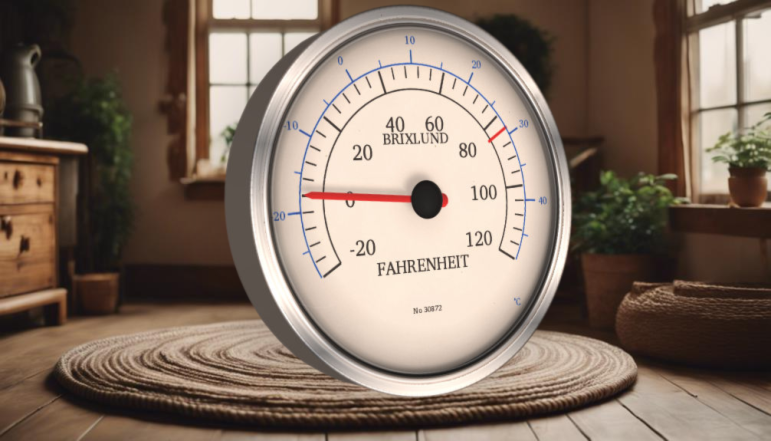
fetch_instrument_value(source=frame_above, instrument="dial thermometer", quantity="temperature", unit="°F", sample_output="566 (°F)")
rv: 0 (°F)
